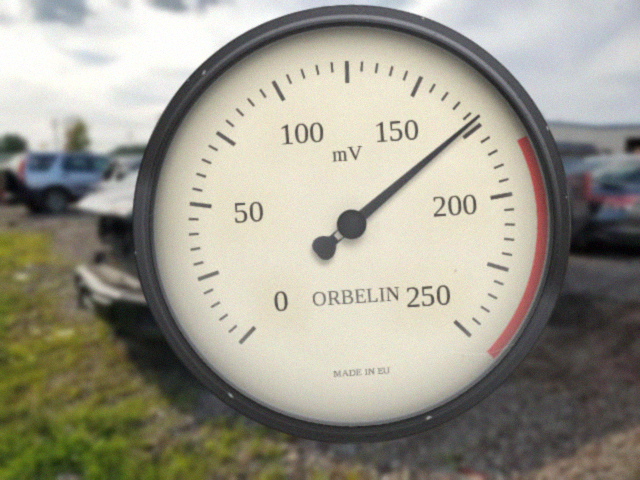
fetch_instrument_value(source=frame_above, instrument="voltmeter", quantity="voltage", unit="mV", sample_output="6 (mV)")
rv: 172.5 (mV)
